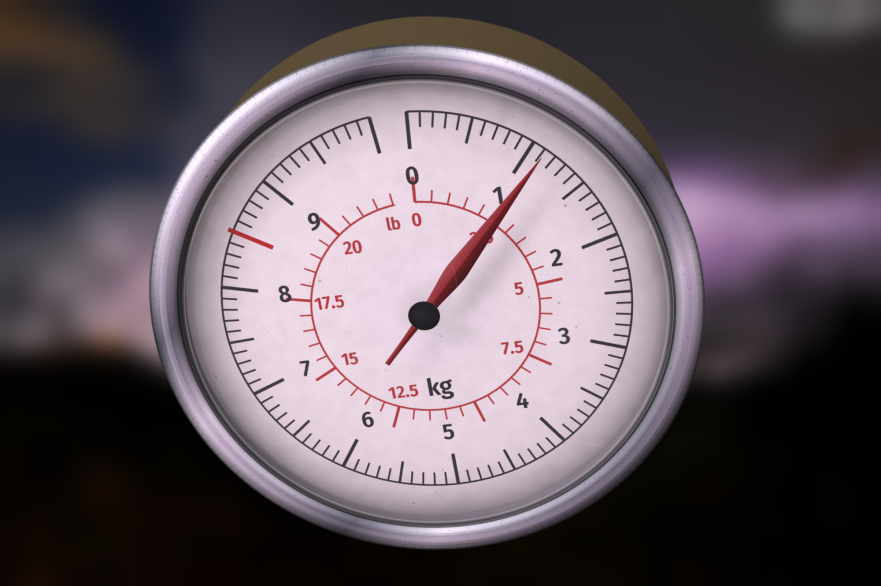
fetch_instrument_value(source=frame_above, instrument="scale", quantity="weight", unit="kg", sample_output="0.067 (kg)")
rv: 1.1 (kg)
